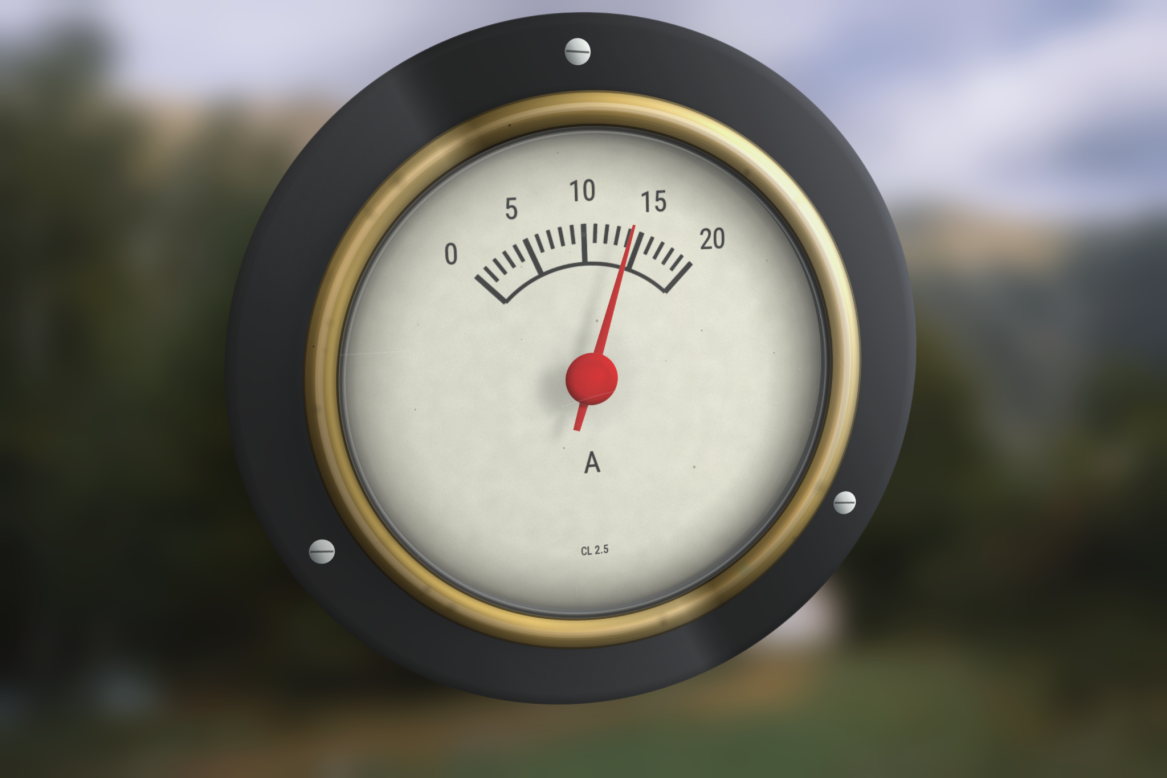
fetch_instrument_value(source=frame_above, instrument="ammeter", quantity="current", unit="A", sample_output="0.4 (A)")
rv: 14 (A)
